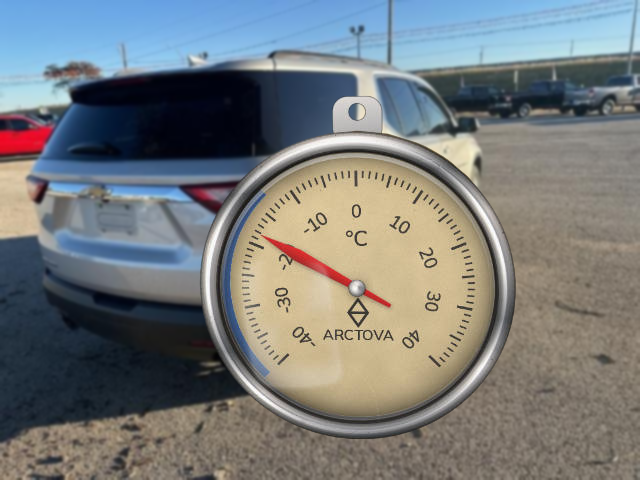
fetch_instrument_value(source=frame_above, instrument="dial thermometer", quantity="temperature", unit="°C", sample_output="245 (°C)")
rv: -18 (°C)
